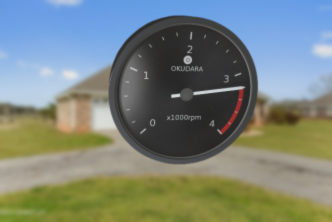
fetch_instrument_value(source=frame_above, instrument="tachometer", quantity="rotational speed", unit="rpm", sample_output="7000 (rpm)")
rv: 3200 (rpm)
